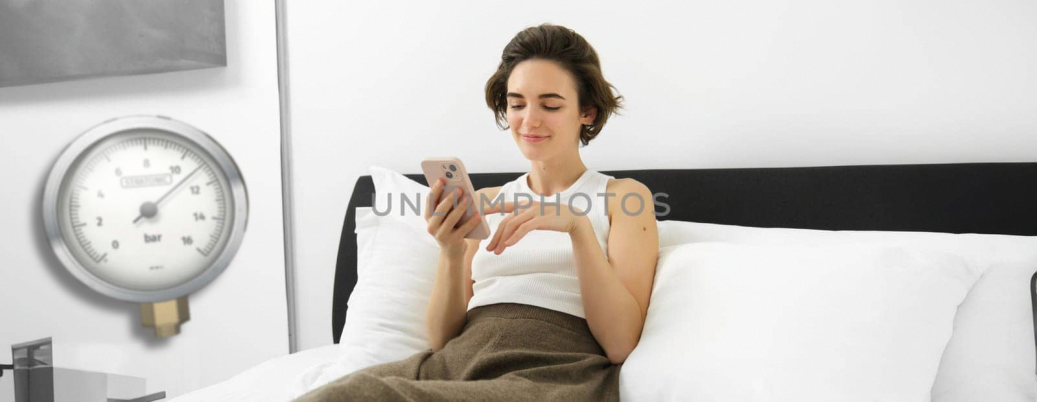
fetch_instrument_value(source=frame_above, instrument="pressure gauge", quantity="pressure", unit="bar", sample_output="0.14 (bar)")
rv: 11 (bar)
